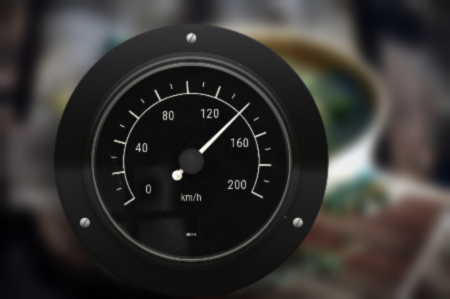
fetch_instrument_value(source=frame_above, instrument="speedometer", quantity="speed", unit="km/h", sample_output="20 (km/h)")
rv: 140 (km/h)
